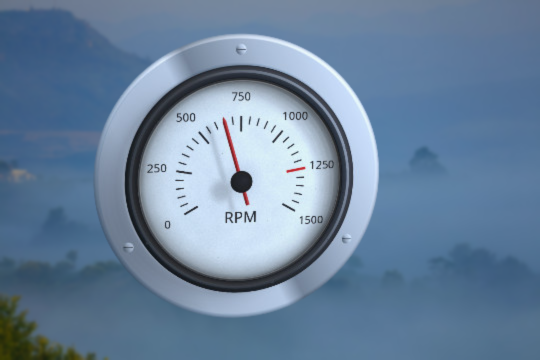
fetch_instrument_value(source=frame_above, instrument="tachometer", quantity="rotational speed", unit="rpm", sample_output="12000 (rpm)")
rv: 650 (rpm)
